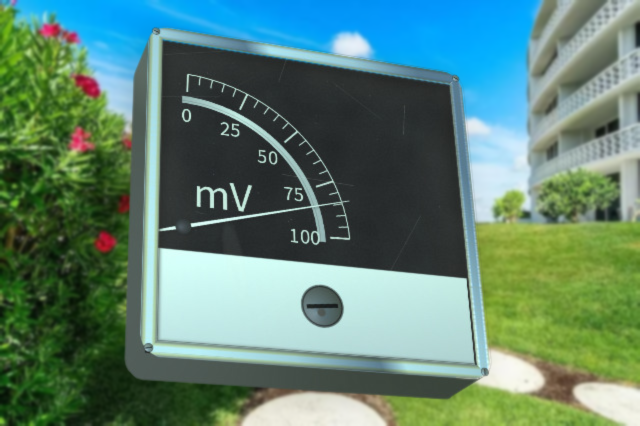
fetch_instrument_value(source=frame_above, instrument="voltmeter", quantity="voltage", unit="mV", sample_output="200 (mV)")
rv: 85 (mV)
